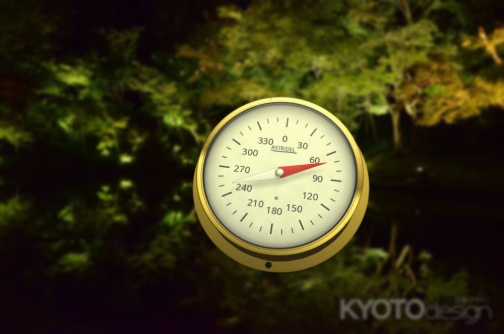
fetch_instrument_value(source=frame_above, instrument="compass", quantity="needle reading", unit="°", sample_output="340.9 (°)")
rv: 70 (°)
